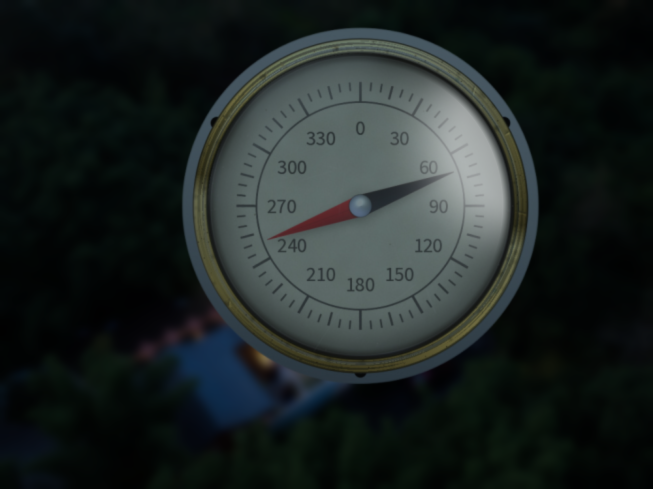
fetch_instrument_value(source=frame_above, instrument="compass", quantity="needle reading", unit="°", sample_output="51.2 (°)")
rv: 250 (°)
